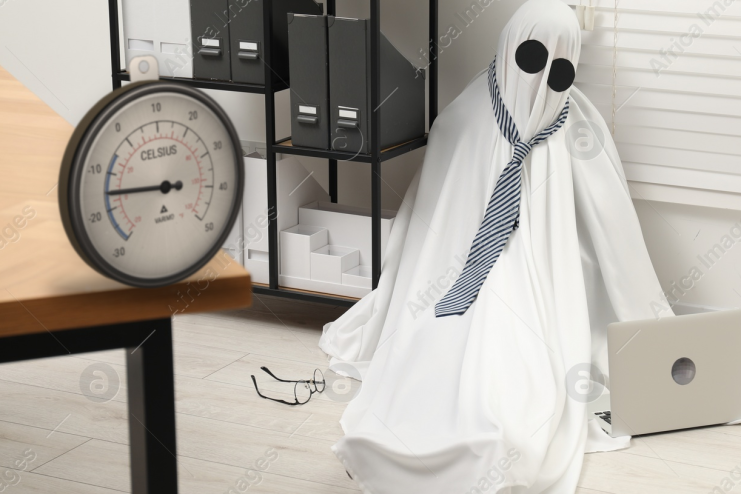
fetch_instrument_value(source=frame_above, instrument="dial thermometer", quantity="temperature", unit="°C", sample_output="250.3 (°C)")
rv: -15 (°C)
